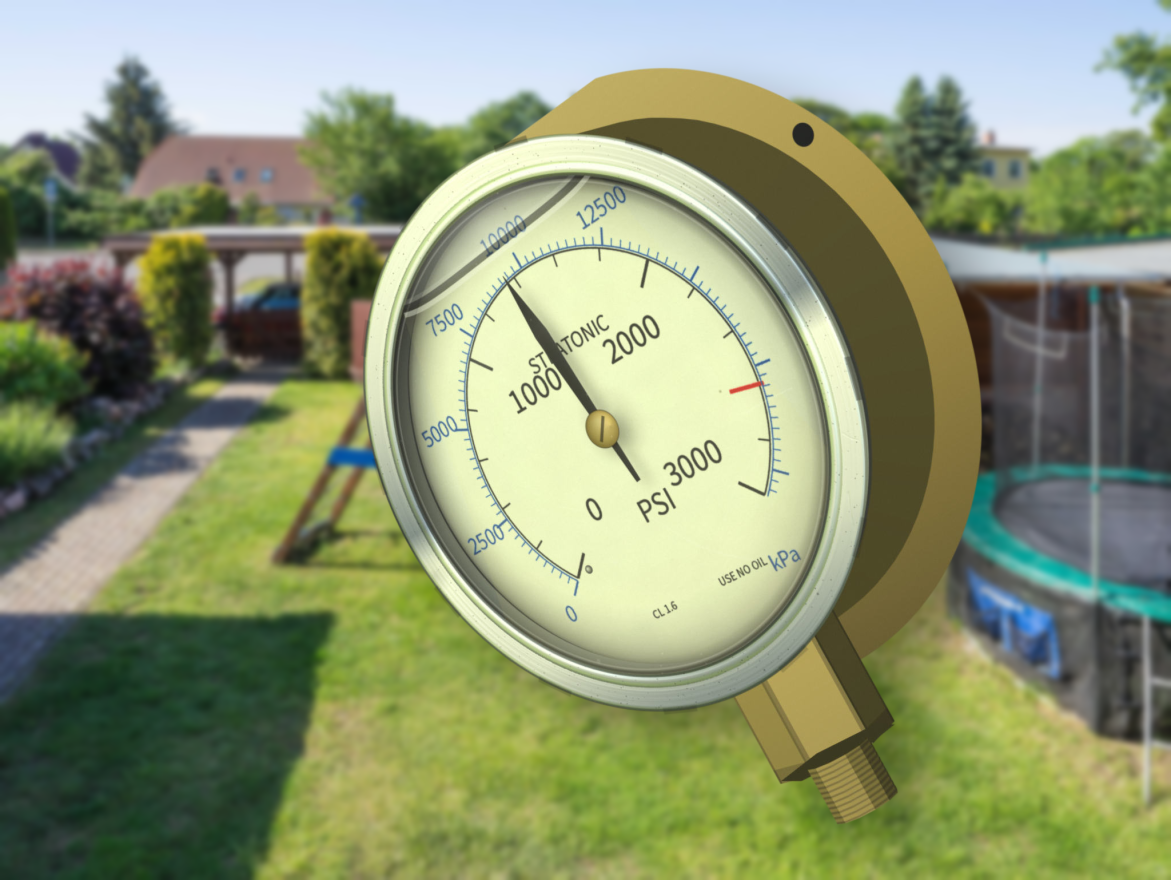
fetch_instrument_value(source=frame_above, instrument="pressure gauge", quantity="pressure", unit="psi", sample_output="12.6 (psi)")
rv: 1400 (psi)
